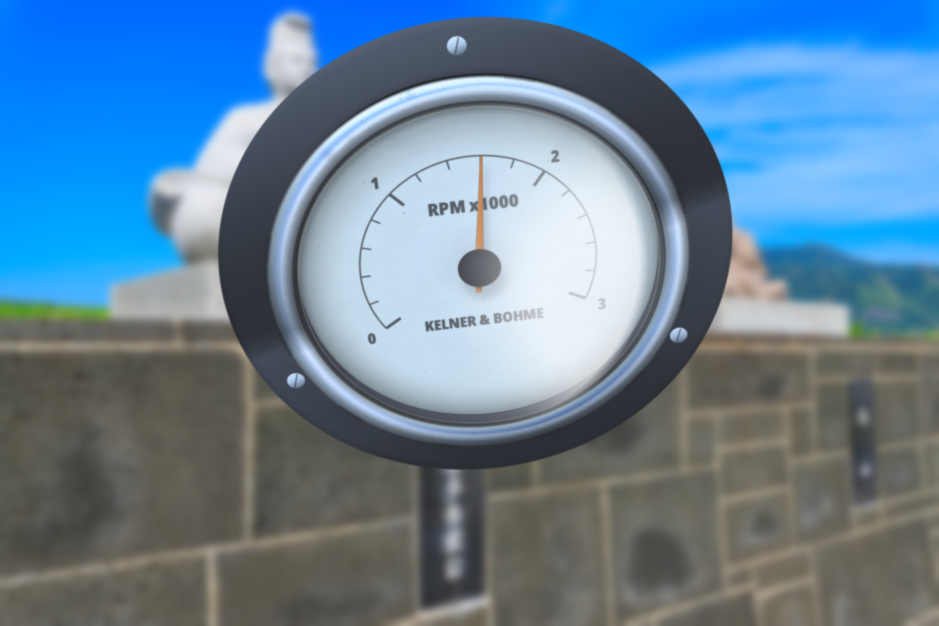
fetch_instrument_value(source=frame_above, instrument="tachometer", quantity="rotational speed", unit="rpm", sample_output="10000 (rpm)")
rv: 1600 (rpm)
